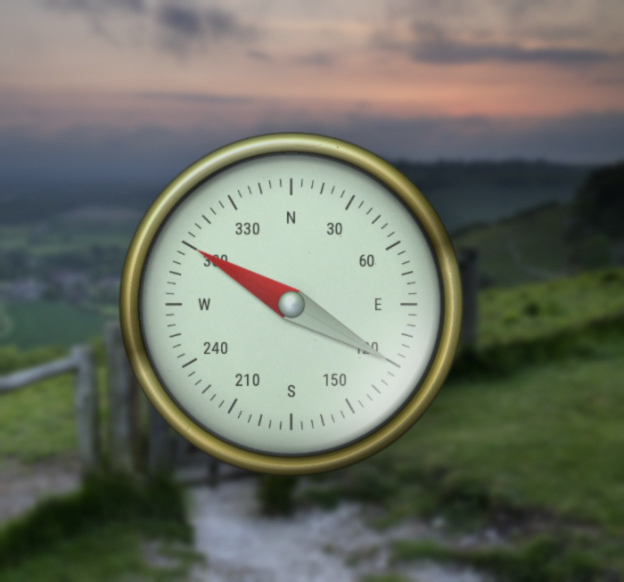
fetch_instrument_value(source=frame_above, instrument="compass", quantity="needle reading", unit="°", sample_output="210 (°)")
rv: 300 (°)
